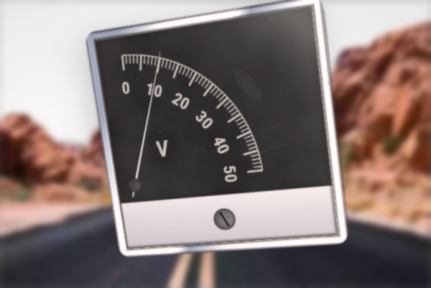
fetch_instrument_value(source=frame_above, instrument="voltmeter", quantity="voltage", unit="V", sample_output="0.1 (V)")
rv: 10 (V)
